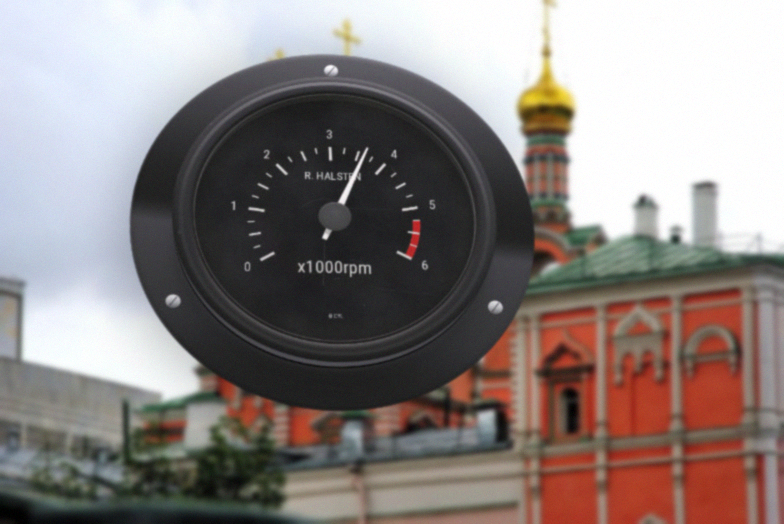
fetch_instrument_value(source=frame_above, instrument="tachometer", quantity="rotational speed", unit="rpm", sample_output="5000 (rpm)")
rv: 3625 (rpm)
